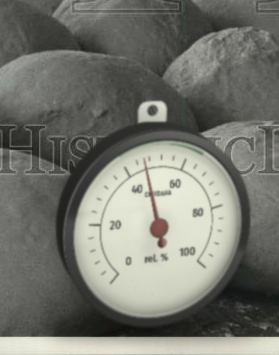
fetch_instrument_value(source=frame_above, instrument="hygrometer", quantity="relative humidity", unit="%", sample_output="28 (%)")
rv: 46 (%)
